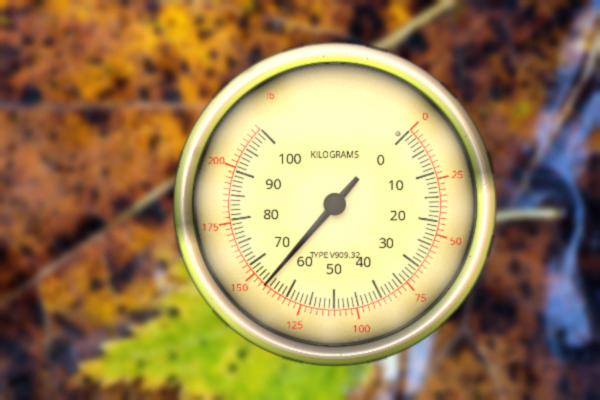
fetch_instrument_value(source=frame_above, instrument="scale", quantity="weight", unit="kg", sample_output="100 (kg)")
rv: 65 (kg)
